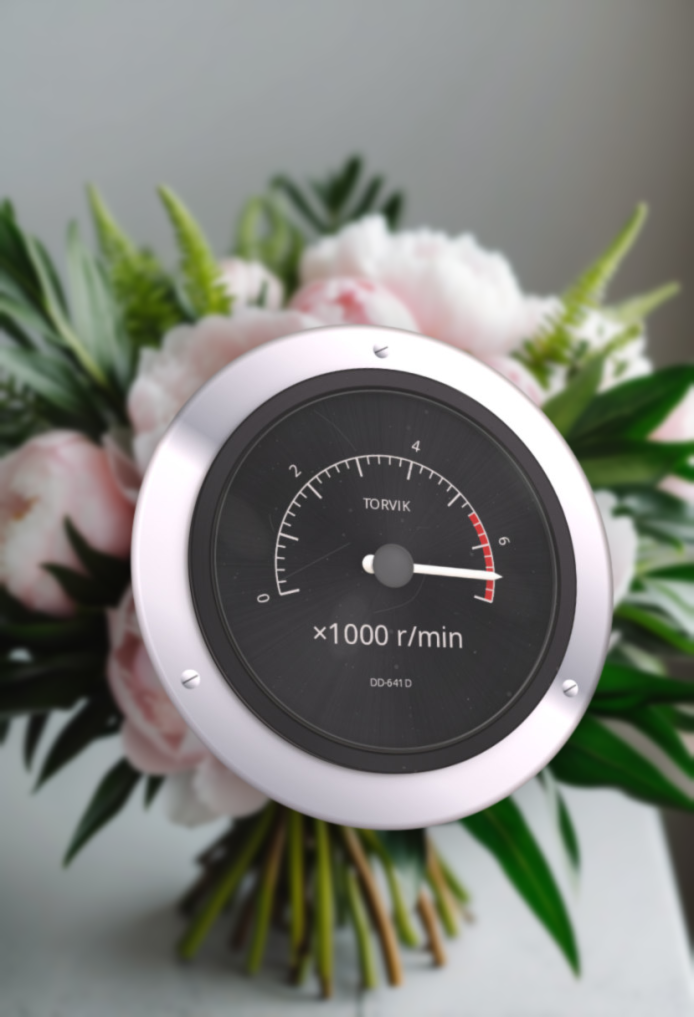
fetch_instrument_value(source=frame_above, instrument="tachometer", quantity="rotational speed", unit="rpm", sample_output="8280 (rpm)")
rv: 6600 (rpm)
